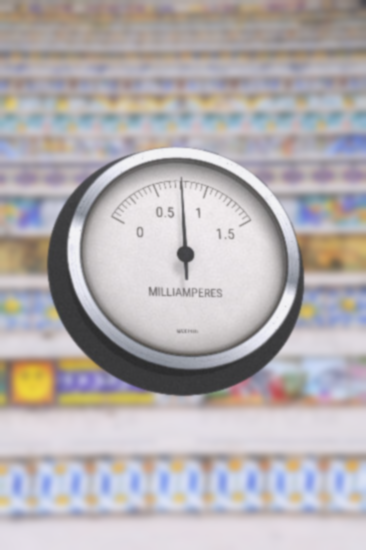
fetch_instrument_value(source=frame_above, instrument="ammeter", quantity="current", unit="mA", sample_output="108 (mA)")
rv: 0.75 (mA)
